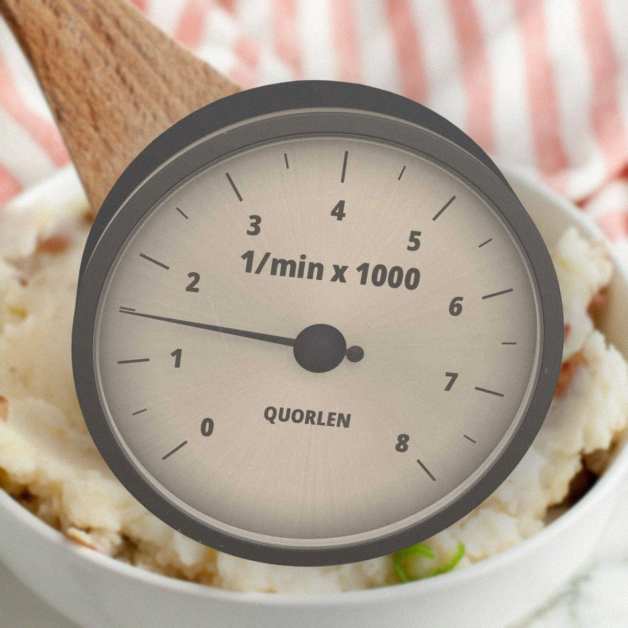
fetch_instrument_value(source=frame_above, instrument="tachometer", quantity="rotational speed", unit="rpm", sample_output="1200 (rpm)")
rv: 1500 (rpm)
